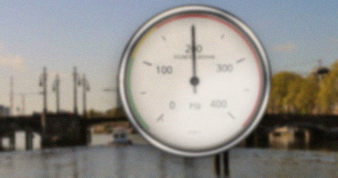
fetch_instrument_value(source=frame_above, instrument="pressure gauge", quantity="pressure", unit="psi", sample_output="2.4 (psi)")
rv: 200 (psi)
